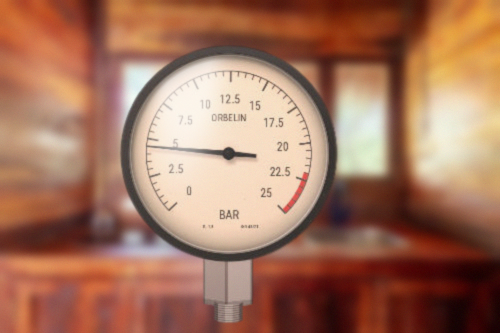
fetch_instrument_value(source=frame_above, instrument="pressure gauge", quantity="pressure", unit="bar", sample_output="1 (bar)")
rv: 4.5 (bar)
